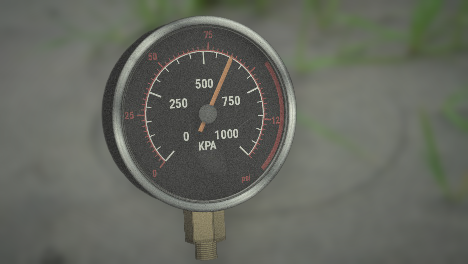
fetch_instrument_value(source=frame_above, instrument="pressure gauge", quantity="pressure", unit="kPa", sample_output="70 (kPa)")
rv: 600 (kPa)
